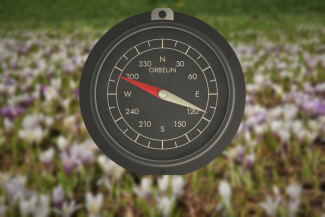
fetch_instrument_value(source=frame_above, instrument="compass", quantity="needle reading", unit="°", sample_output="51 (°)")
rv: 292.5 (°)
